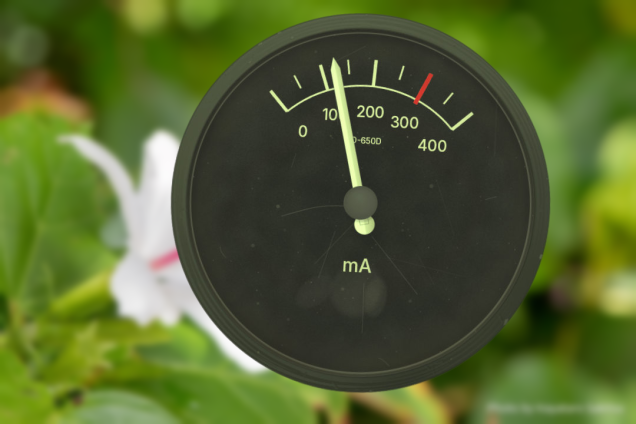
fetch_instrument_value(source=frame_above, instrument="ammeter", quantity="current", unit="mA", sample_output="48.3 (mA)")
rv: 125 (mA)
